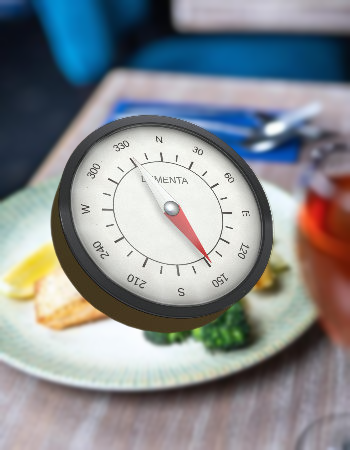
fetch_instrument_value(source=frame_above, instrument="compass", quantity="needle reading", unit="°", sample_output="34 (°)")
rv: 150 (°)
